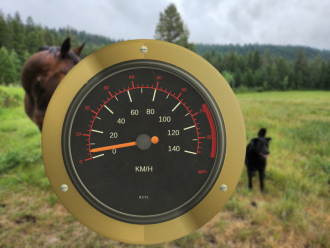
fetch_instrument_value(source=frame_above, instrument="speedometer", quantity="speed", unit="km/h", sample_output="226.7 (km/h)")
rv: 5 (km/h)
